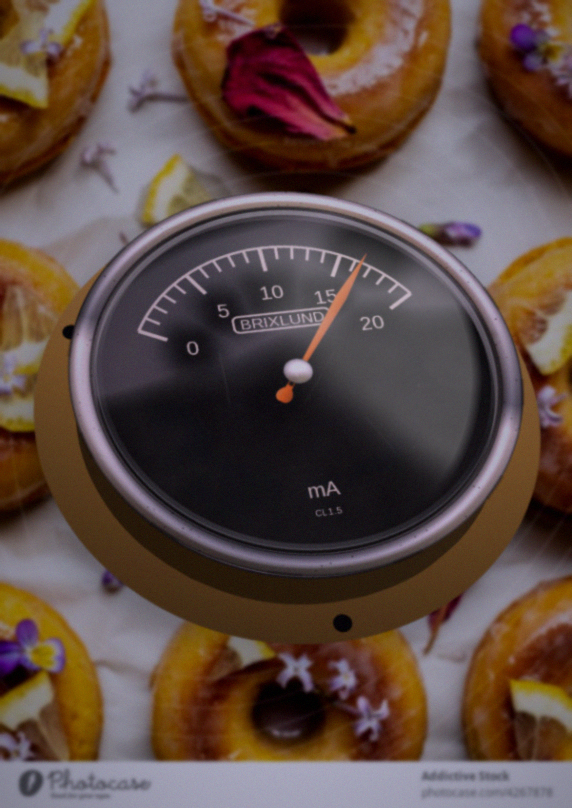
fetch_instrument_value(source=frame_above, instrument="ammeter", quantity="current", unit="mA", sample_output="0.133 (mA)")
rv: 16.5 (mA)
